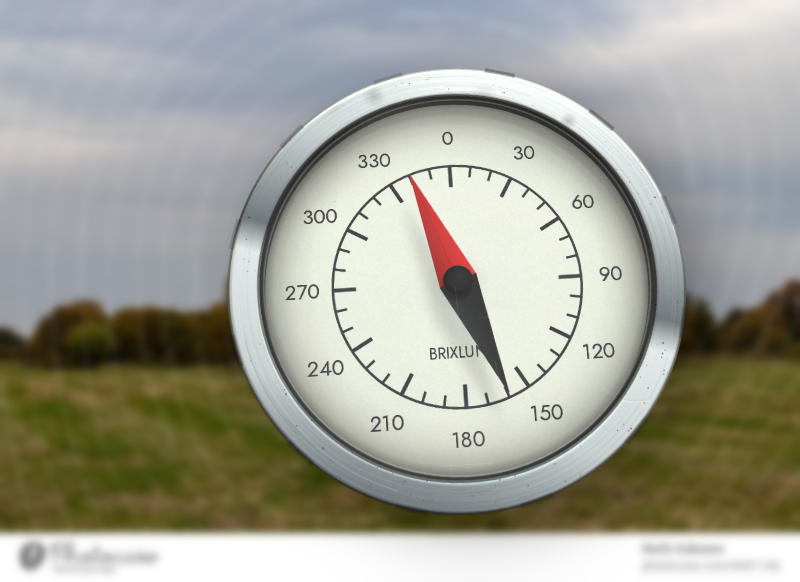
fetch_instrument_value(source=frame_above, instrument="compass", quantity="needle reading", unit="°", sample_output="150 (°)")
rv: 340 (°)
